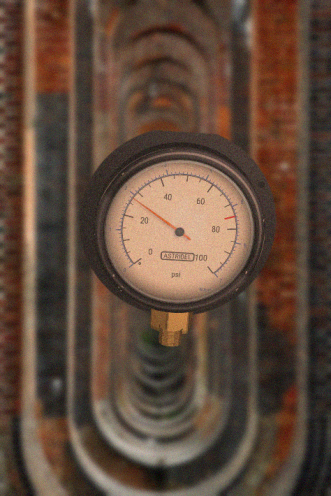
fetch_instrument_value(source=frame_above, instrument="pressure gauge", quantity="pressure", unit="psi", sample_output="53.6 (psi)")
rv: 27.5 (psi)
